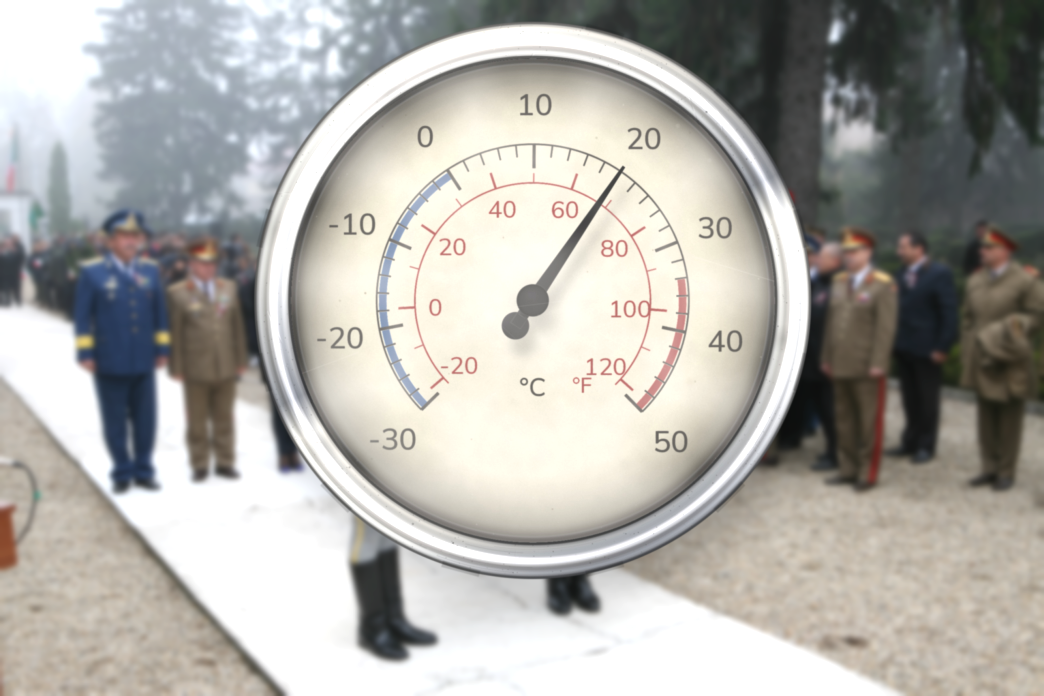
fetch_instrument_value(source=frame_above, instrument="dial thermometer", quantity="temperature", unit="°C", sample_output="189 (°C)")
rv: 20 (°C)
